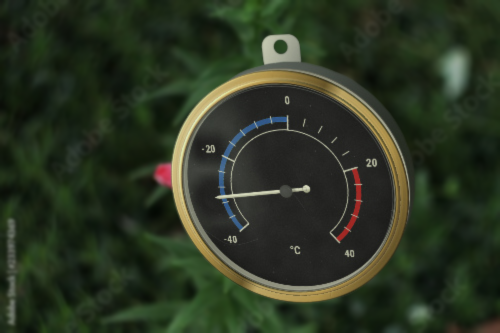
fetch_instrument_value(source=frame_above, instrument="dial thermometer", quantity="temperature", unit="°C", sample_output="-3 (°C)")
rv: -30 (°C)
